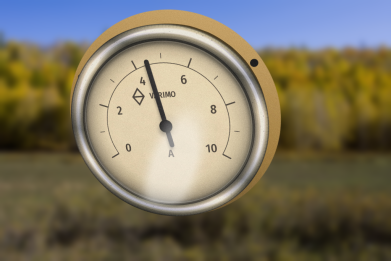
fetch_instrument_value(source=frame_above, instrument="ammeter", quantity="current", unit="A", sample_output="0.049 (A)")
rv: 4.5 (A)
